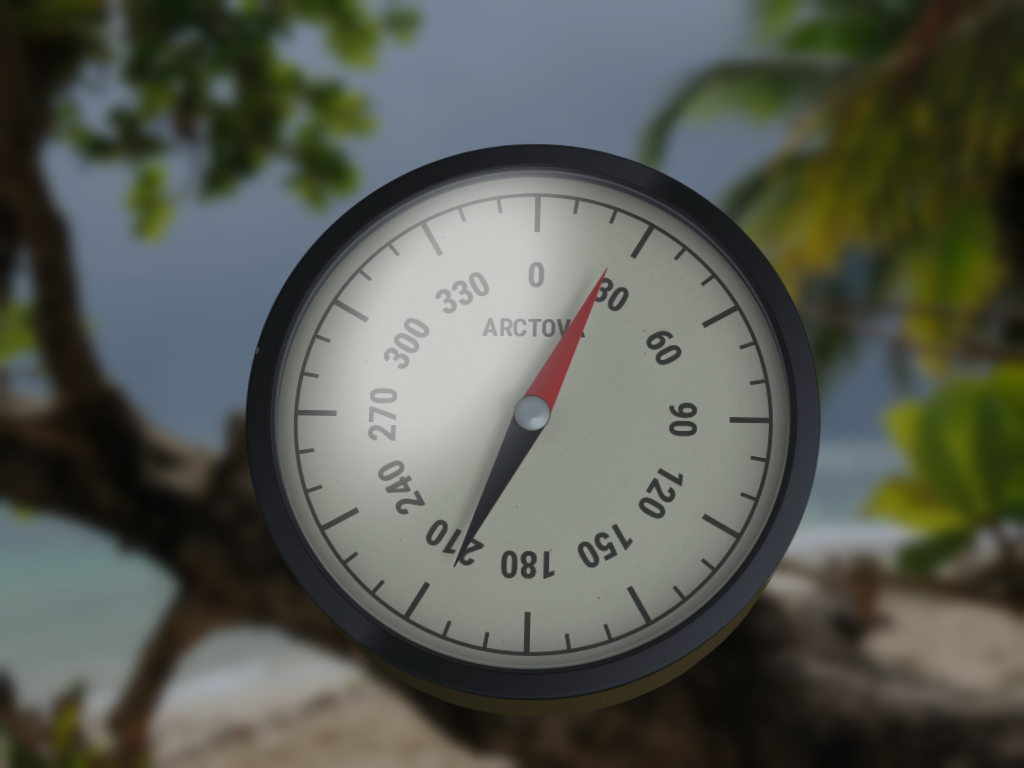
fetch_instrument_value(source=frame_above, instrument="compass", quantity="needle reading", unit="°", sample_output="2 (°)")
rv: 25 (°)
